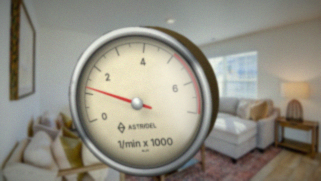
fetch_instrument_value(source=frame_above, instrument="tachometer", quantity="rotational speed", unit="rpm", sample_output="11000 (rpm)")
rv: 1250 (rpm)
